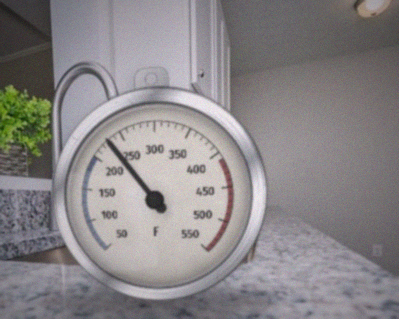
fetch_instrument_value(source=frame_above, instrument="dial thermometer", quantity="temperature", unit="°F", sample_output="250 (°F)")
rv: 230 (°F)
